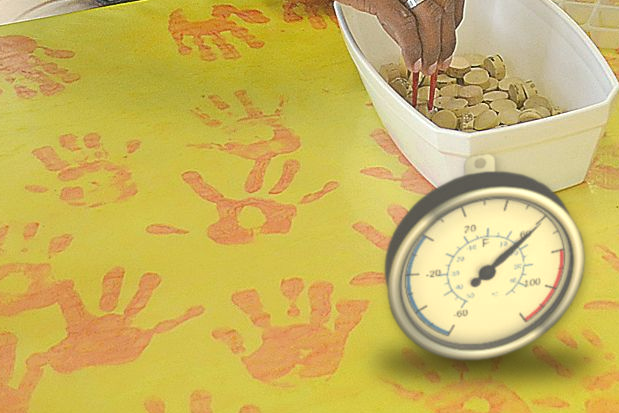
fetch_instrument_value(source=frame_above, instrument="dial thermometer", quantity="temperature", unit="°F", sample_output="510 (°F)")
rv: 60 (°F)
